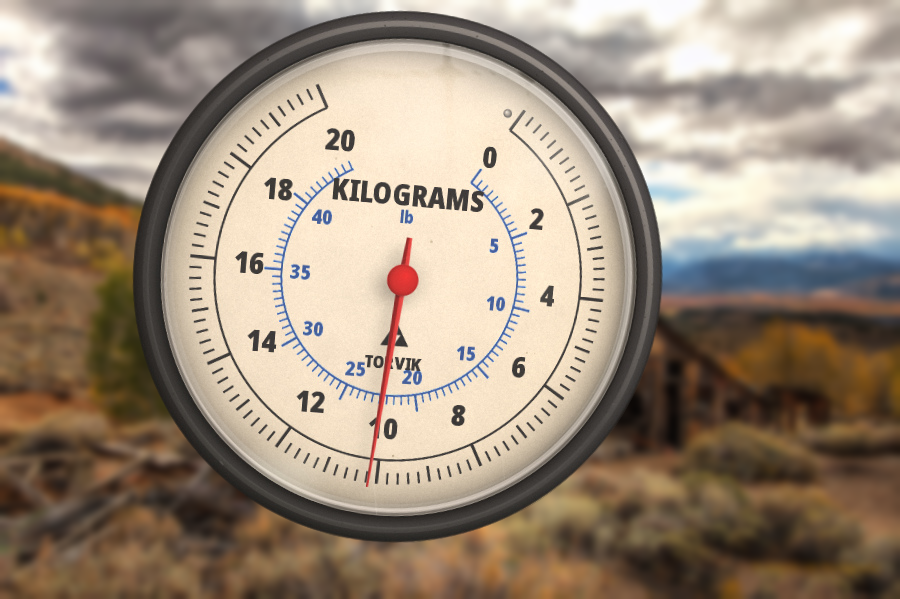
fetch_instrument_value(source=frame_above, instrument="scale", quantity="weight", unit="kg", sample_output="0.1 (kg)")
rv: 10.2 (kg)
